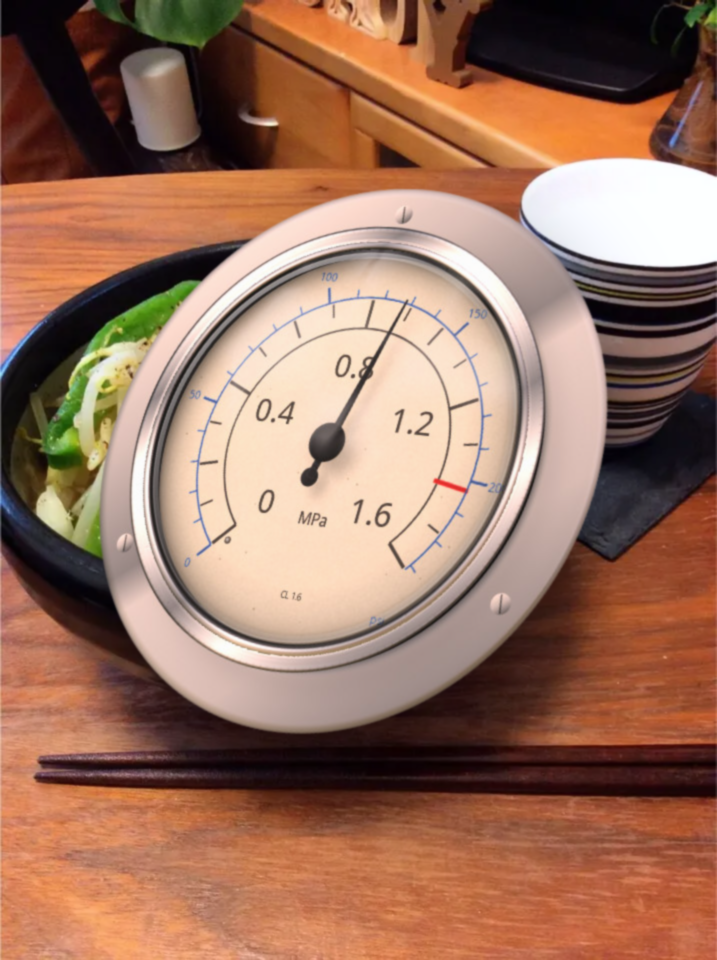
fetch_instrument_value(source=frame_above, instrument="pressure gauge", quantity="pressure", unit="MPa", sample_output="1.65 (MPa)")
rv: 0.9 (MPa)
